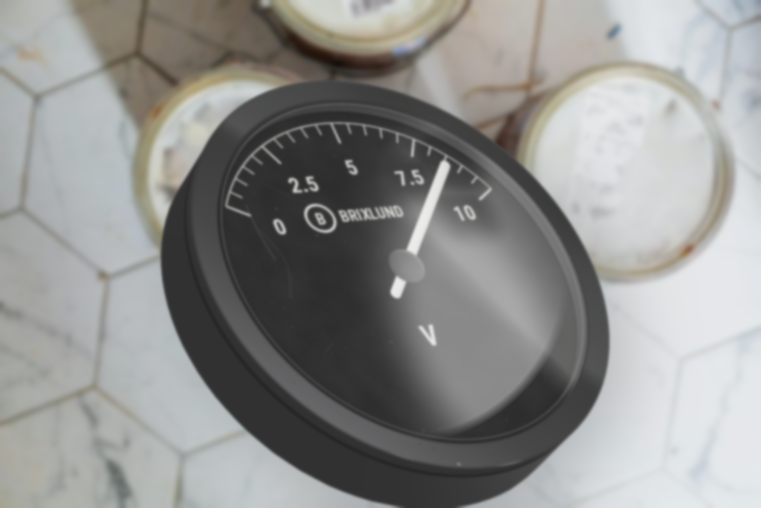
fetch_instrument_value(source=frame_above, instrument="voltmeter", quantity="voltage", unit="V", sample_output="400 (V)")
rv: 8.5 (V)
